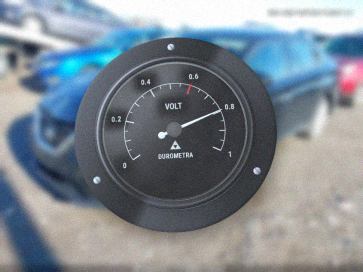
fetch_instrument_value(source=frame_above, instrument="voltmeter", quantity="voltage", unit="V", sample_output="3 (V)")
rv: 0.8 (V)
